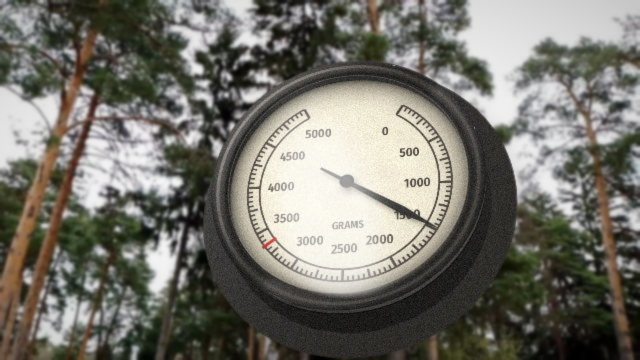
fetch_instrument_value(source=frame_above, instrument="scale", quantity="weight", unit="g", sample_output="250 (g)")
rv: 1500 (g)
